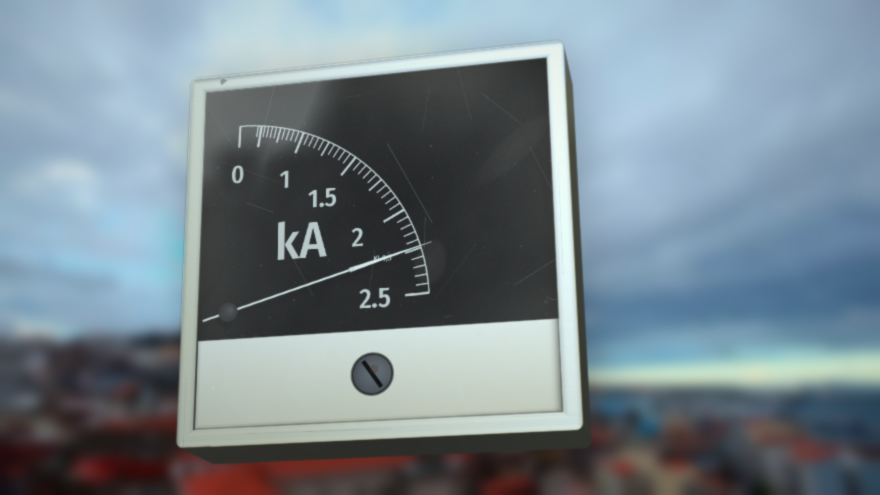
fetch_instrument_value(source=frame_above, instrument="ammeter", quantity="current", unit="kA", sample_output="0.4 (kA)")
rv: 2.25 (kA)
